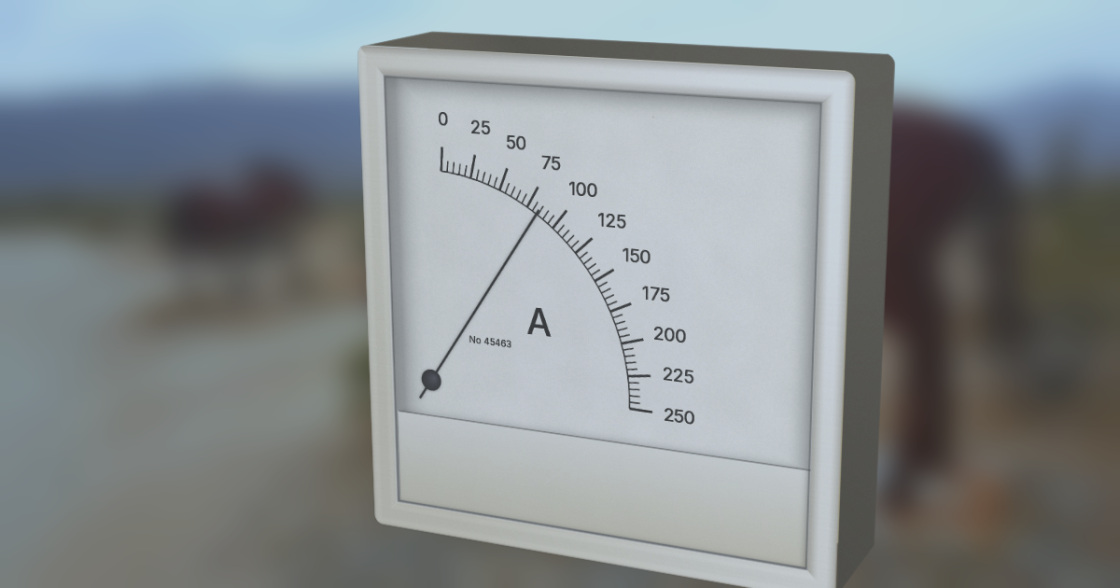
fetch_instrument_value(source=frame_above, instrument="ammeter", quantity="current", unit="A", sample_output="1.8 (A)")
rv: 85 (A)
